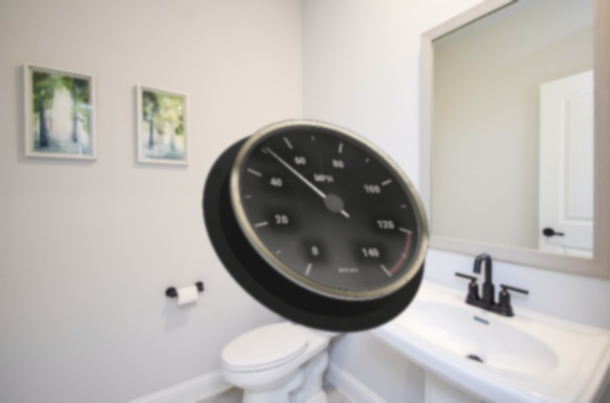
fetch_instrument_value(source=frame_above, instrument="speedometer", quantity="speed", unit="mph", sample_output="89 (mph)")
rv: 50 (mph)
